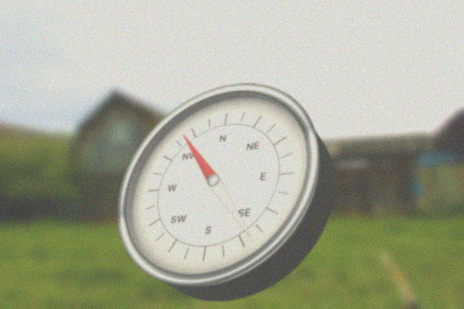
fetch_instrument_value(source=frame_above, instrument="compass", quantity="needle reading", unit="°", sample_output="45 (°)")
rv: 322.5 (°)
